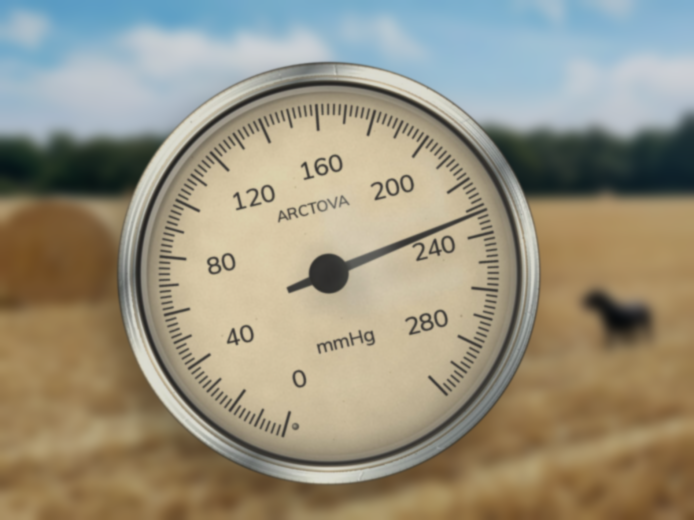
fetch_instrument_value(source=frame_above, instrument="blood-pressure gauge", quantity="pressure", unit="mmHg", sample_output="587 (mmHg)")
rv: 232 (mmHg)
